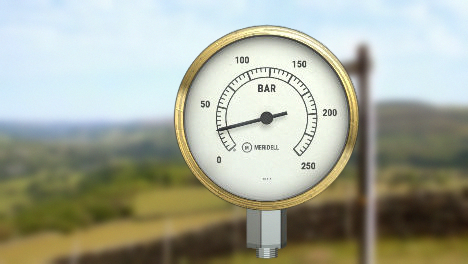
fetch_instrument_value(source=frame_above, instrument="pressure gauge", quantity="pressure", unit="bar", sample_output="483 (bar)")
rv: 25 (bar)
